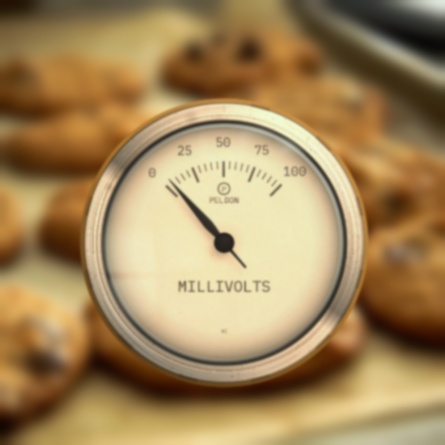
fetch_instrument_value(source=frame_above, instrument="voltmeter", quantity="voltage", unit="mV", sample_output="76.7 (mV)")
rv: 5 (mV)
